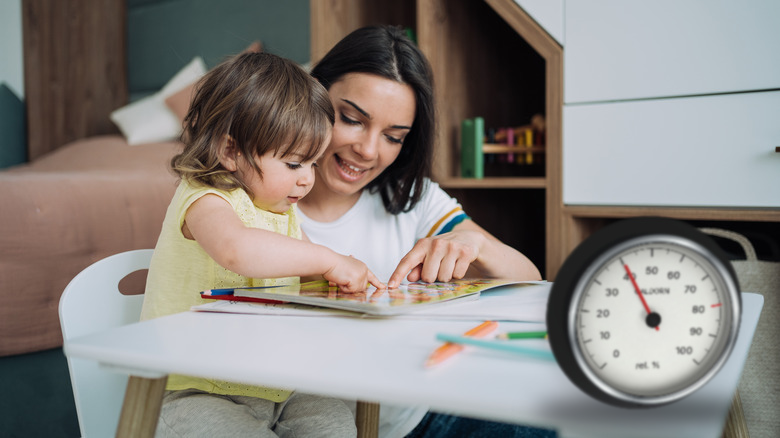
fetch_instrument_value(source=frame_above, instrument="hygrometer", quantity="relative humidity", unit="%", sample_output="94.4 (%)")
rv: 40 (%)
